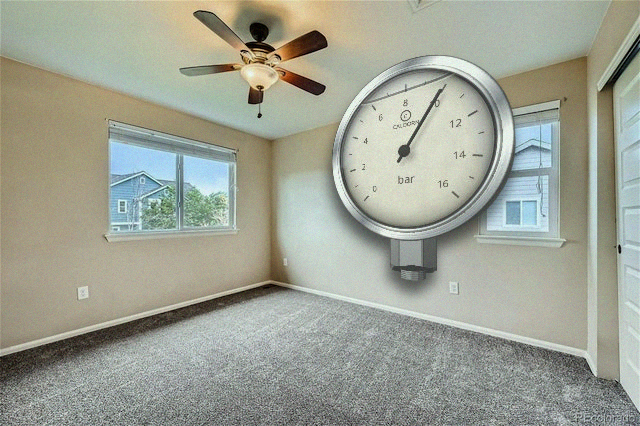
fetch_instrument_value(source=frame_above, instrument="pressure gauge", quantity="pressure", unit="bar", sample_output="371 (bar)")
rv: 10 (bar)
